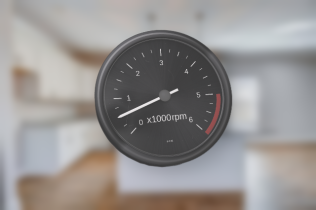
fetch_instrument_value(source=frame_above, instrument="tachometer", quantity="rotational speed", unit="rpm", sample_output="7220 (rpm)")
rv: 500 (rpm)
